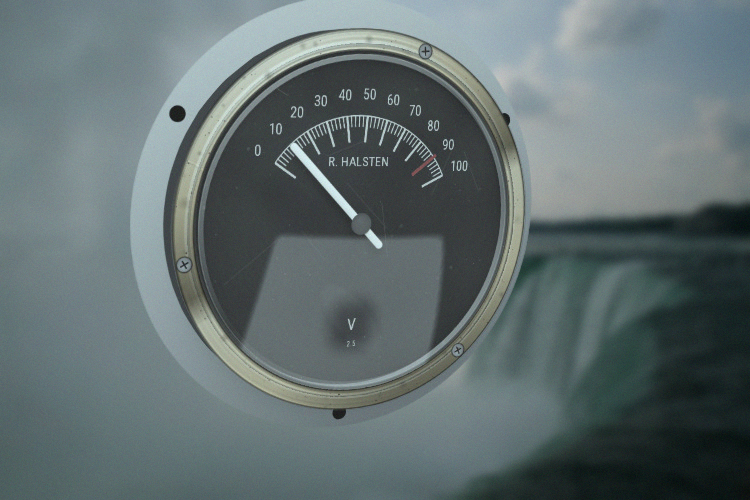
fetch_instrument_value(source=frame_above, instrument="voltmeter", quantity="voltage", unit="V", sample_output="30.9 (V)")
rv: 10 (V)
